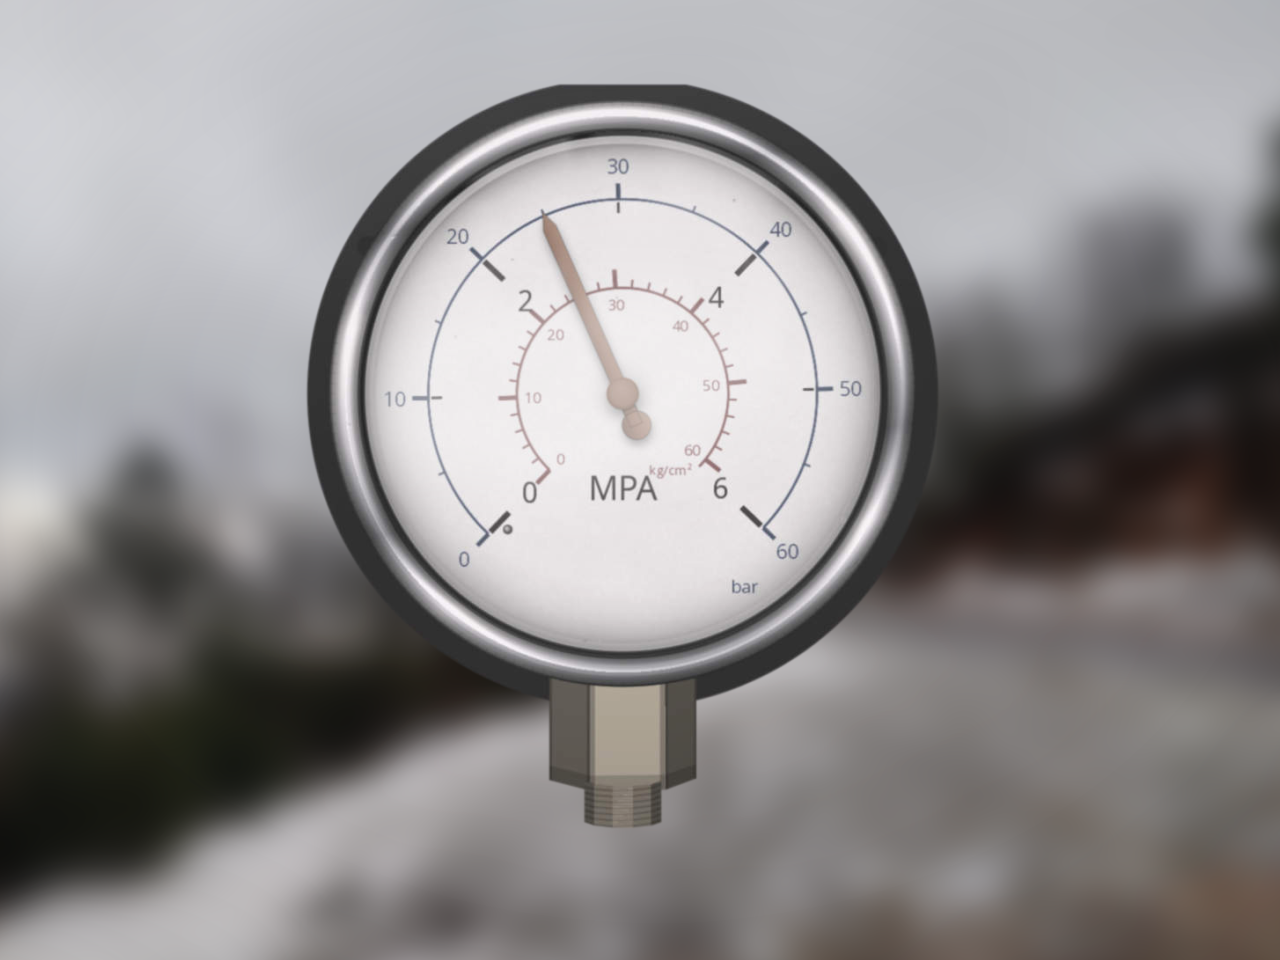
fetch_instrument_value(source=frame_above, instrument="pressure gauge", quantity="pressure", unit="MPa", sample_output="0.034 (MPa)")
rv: 2.5 (MPa)
